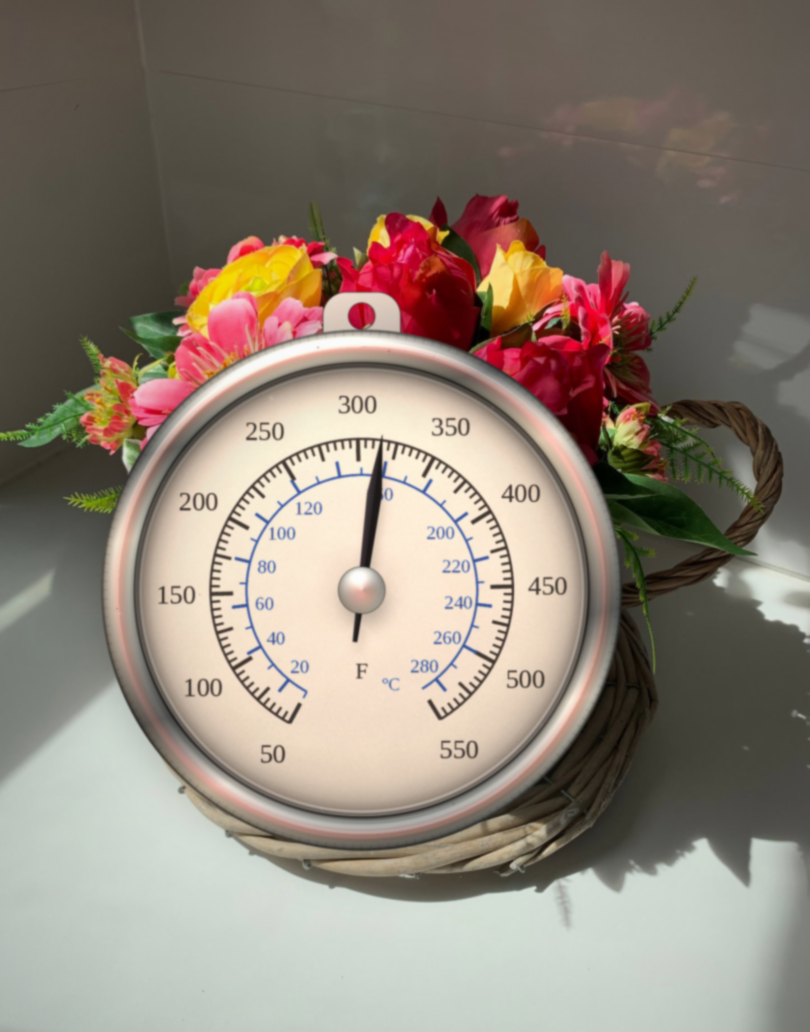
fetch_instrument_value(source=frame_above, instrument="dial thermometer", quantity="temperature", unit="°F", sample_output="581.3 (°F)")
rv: 315 (°F)
